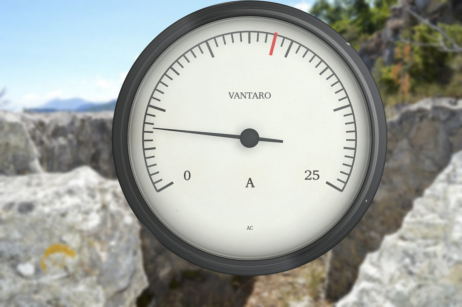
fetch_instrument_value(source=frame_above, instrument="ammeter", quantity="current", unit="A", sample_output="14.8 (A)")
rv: 3.75 (A)
